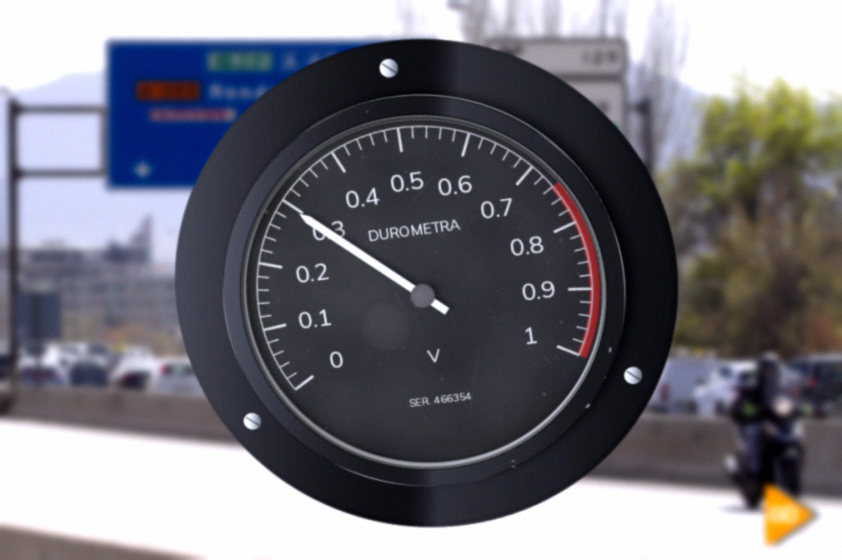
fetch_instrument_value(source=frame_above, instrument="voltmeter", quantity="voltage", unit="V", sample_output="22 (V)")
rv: 0.3 (V)
